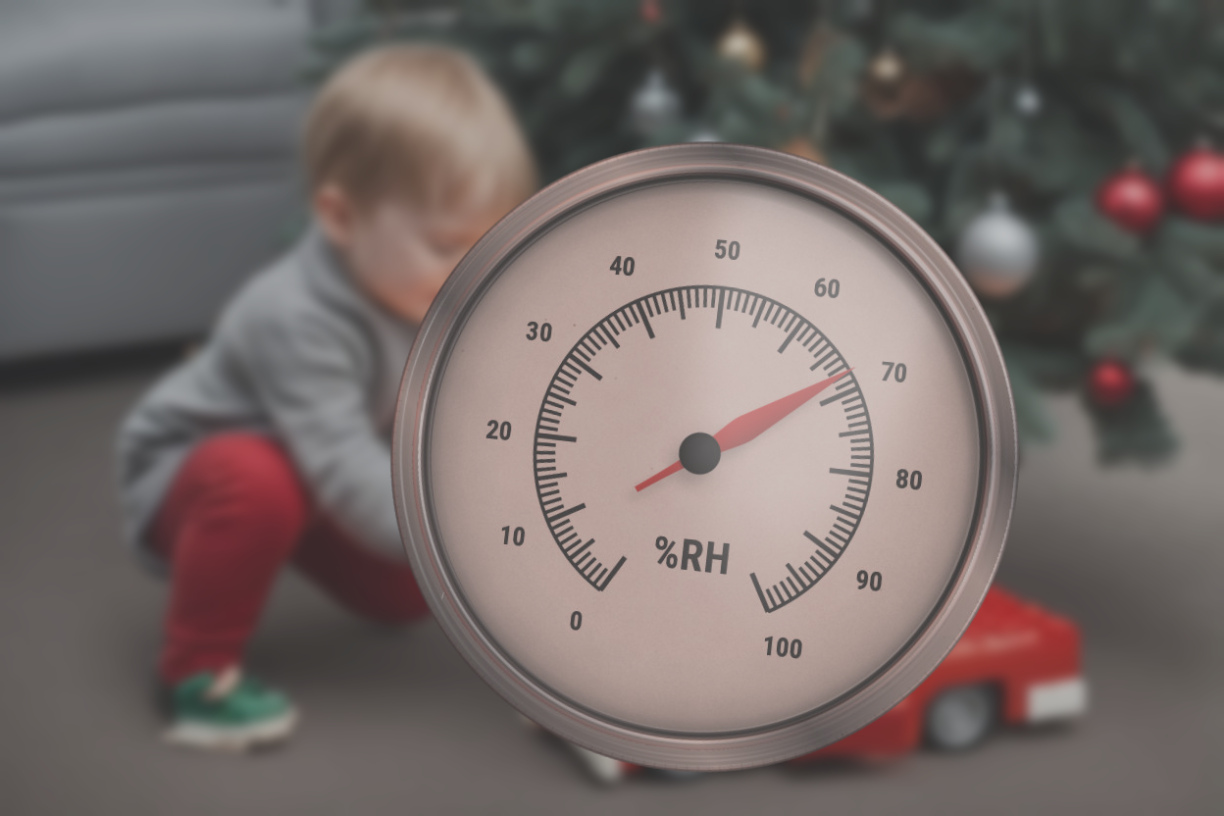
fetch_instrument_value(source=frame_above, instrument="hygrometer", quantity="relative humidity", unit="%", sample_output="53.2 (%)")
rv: 68 (%)
